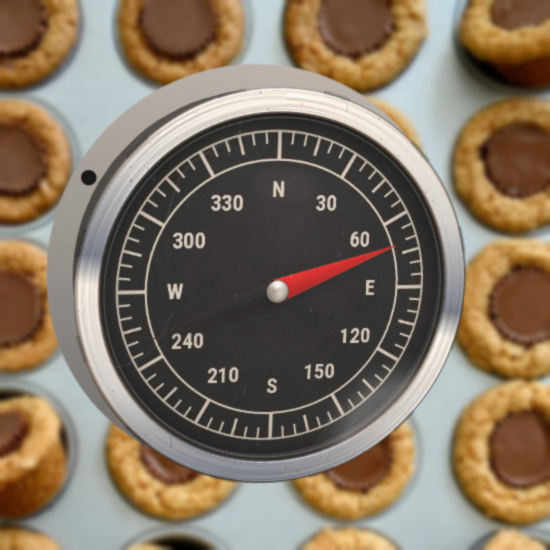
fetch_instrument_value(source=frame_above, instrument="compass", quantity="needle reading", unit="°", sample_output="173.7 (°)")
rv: 70 (°)
